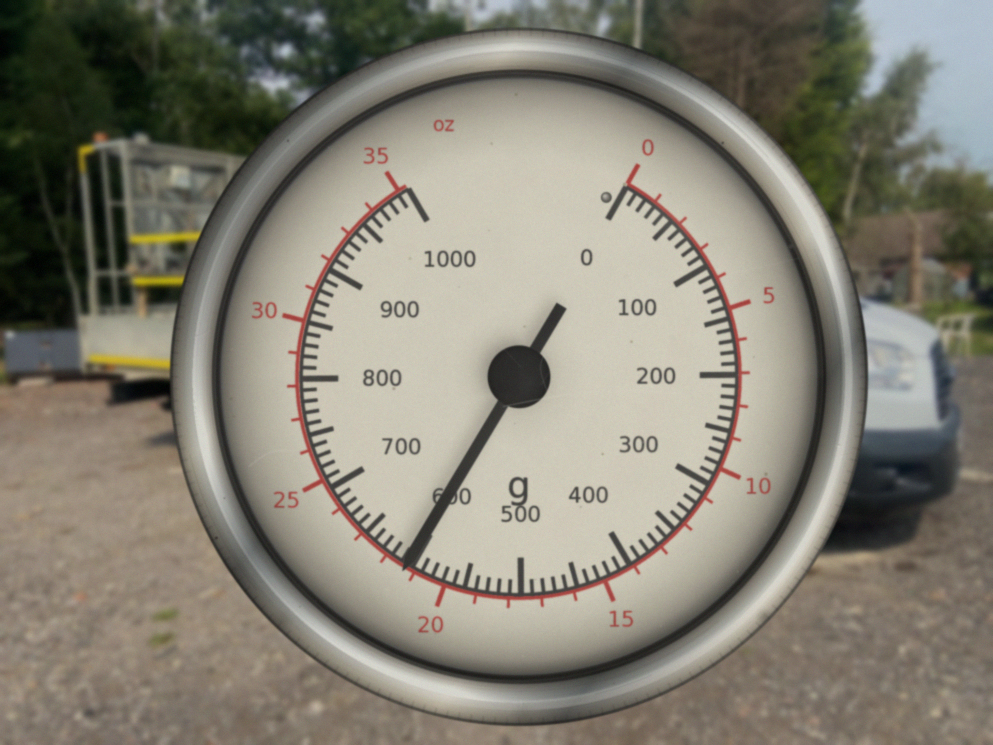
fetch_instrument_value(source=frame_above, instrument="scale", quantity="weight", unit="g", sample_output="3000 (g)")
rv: 605 (g)
